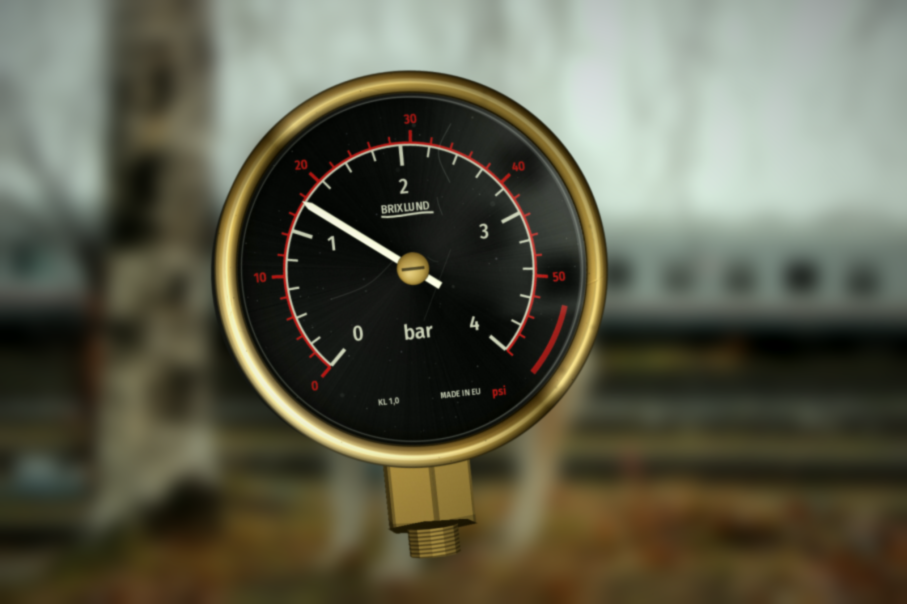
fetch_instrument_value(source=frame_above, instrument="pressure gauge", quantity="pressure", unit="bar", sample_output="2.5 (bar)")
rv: 1.2 (bar)
